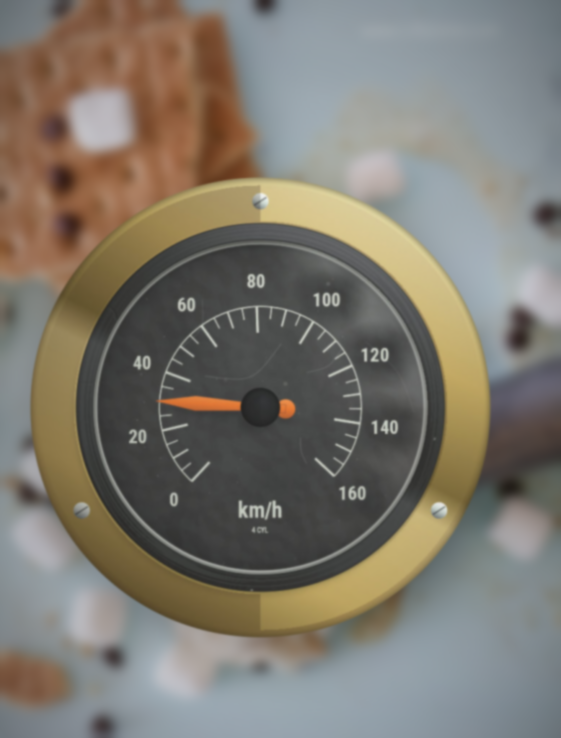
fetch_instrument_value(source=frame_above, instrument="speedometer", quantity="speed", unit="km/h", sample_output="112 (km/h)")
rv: 30 (km/h)
